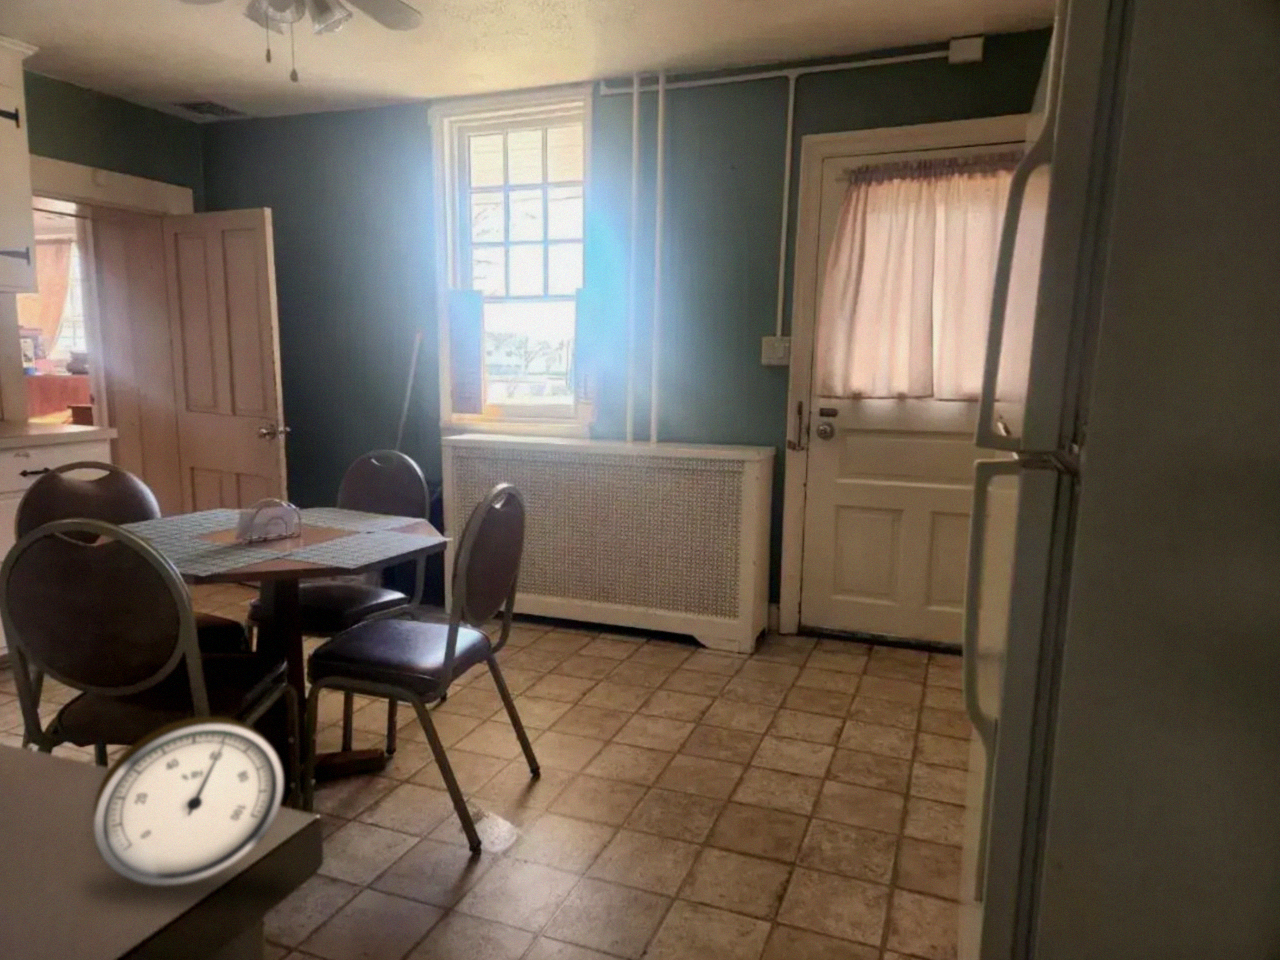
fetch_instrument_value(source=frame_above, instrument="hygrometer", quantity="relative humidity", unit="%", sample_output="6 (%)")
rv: 60 (%)
